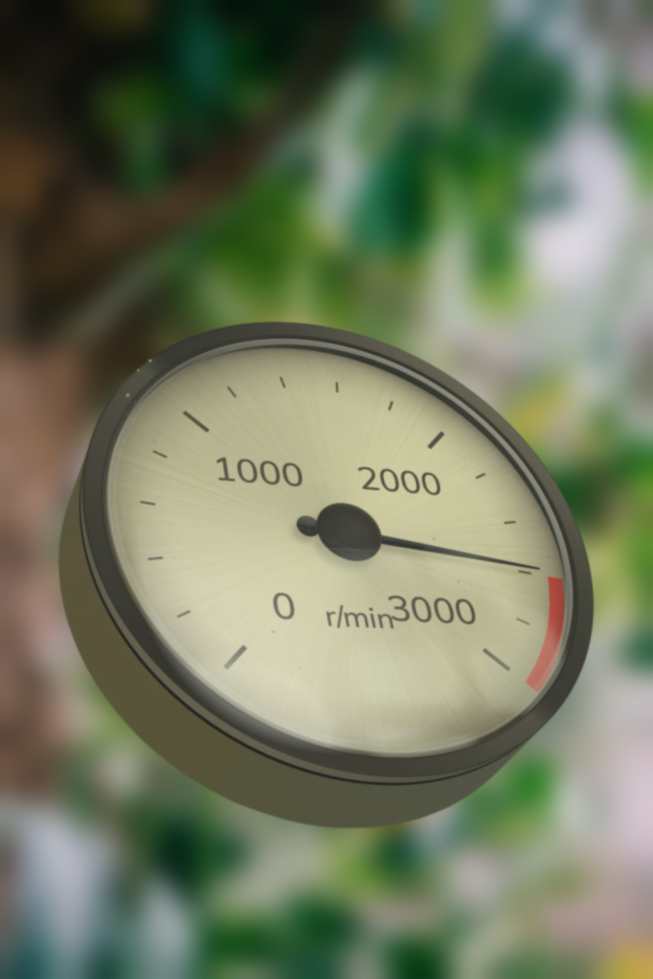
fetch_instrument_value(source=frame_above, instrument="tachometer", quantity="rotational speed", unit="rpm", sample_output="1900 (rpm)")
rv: 2600 (rpm)
